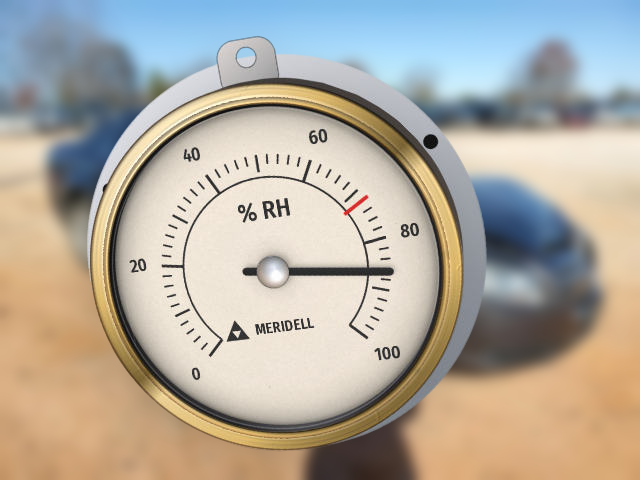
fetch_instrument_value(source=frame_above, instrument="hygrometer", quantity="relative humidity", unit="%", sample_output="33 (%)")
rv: 86 (%)
